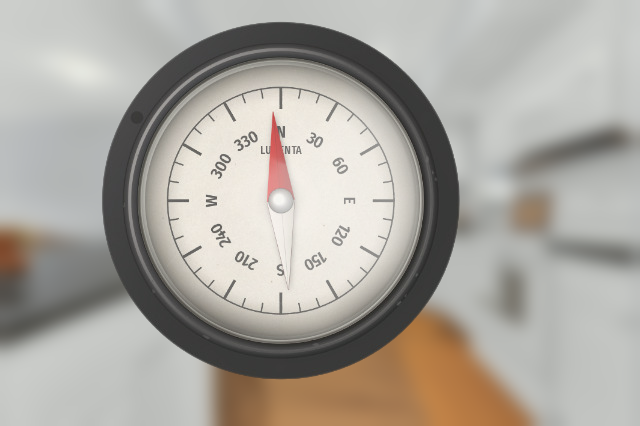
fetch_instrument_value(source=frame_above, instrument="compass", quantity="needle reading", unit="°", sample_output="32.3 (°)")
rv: 355 (°)
